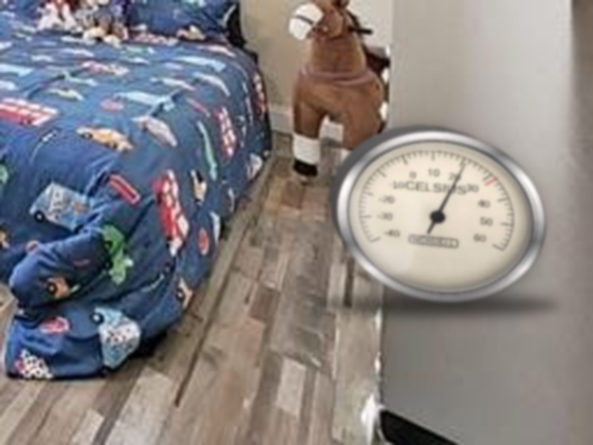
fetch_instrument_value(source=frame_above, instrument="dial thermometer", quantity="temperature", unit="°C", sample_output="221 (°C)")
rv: 20 (°C)
